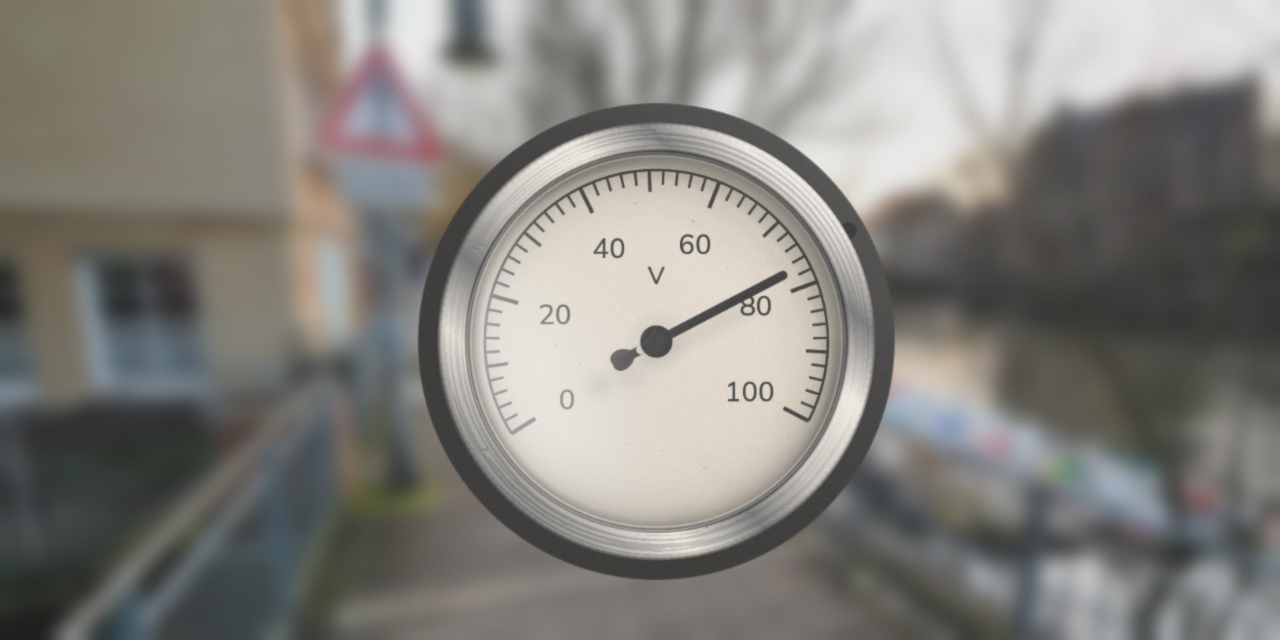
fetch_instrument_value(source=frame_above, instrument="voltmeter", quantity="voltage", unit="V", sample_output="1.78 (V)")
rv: 77 (V)
